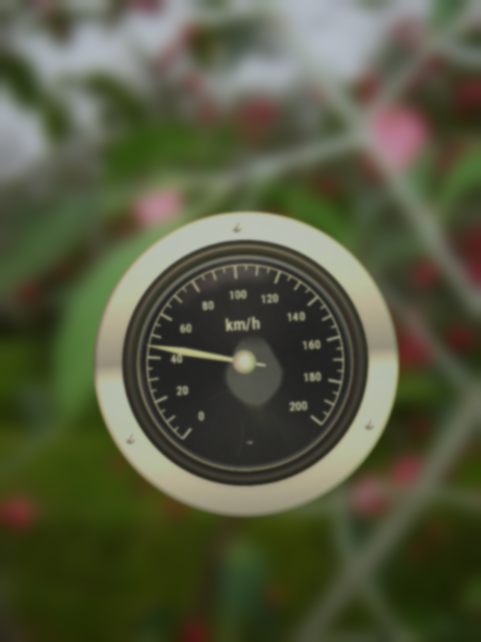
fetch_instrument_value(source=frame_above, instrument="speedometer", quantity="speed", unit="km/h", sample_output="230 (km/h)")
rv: 45 (km/h)
